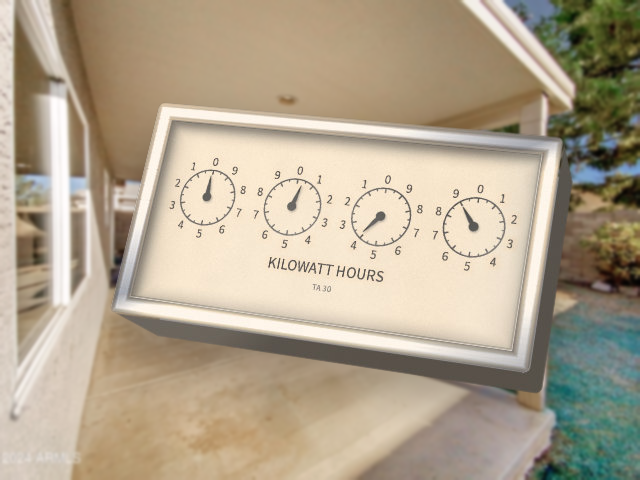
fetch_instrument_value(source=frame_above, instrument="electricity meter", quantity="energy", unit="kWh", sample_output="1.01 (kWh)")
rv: 39 (kWh)
